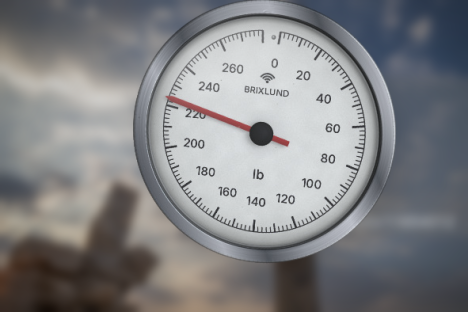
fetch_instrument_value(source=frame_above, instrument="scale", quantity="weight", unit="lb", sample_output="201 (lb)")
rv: 224 (lb)
